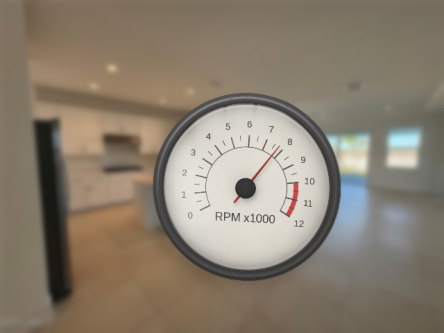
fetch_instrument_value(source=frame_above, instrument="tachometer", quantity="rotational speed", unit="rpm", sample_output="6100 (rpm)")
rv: 7750 (rpm)
